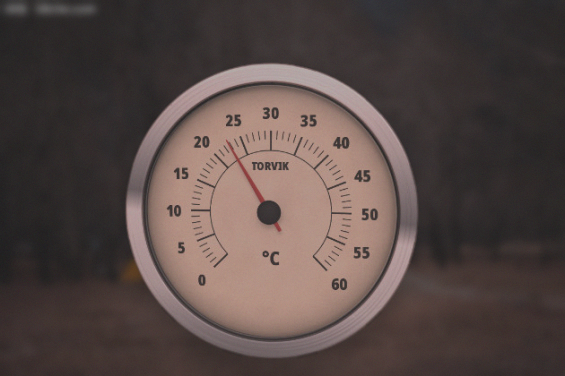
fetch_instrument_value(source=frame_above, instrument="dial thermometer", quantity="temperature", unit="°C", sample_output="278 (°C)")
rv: 23 (°C)
